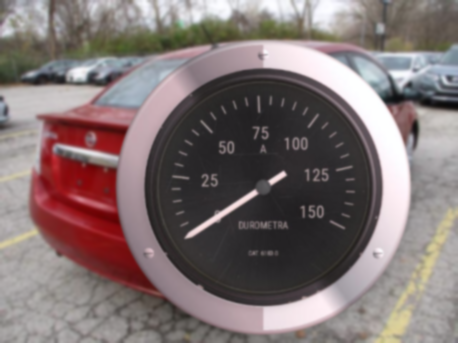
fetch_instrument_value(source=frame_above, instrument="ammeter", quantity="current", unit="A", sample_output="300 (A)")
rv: 0 (A)
